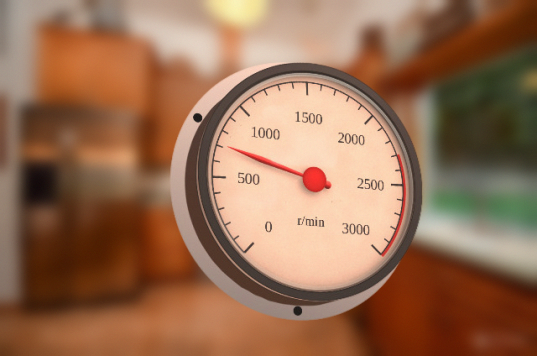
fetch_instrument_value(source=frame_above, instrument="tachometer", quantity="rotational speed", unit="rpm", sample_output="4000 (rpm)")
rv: 700 (rpm)
